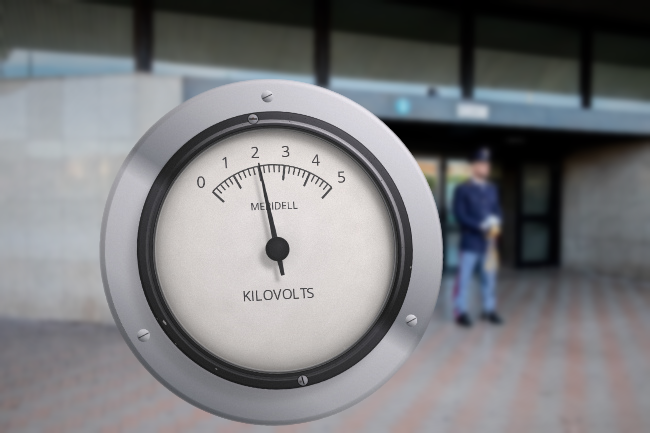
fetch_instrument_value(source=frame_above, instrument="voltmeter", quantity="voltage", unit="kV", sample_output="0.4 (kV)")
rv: 2 (kV)
